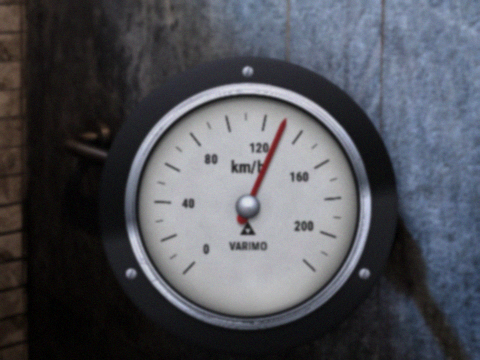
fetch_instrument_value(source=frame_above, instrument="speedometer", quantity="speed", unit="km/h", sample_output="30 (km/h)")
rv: 130 (km/h)
